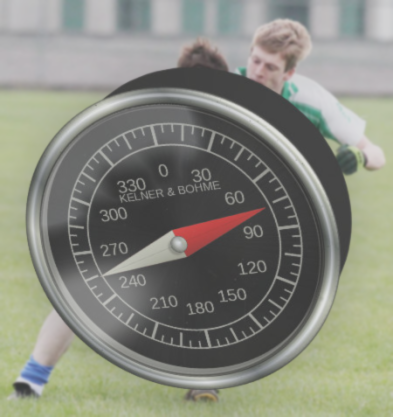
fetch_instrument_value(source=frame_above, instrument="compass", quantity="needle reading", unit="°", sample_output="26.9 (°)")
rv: 75 (°)
